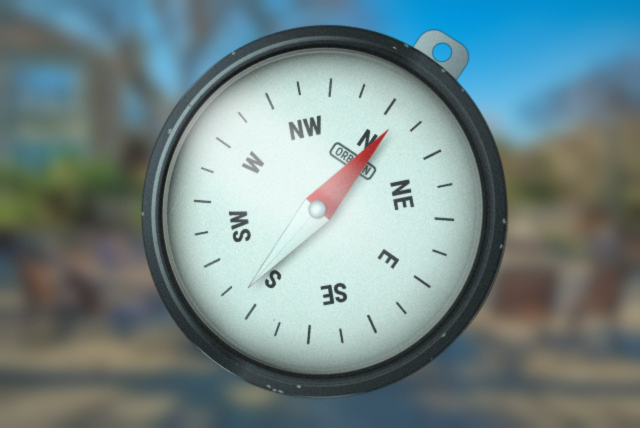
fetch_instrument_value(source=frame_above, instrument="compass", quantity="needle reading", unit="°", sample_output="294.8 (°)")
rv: 7.5 (°)
